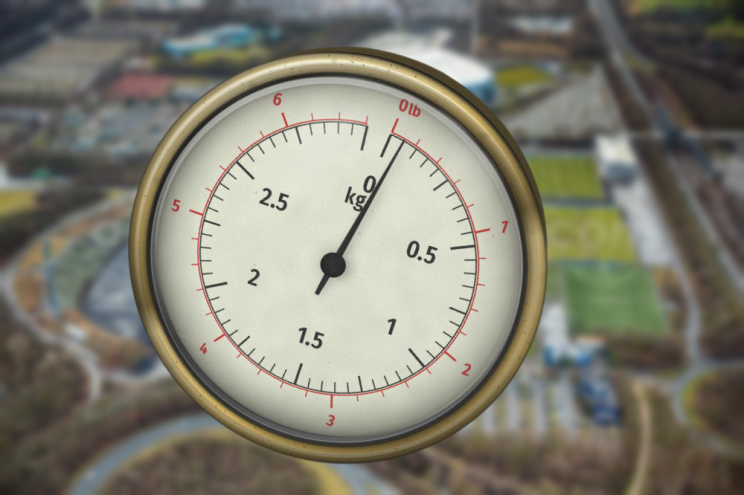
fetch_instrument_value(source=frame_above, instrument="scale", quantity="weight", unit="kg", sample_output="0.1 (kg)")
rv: 0.05 (kg)
